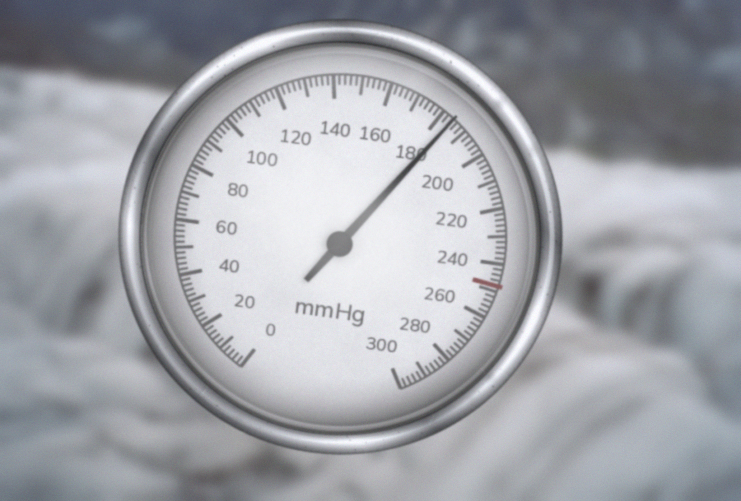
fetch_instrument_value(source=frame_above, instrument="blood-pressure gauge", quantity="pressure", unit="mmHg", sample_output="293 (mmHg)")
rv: 184 (mmHg)
